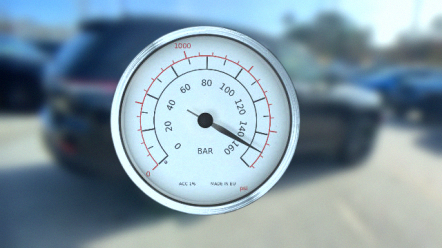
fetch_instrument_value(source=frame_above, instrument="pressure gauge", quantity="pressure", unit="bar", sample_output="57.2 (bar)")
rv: 150 (bar)
